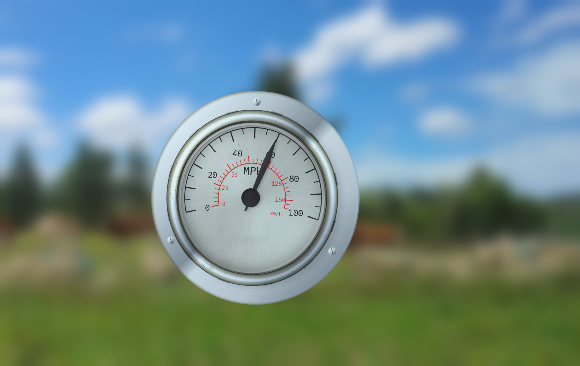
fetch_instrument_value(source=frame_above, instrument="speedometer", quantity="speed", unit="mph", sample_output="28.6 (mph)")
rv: 60 (mph)
